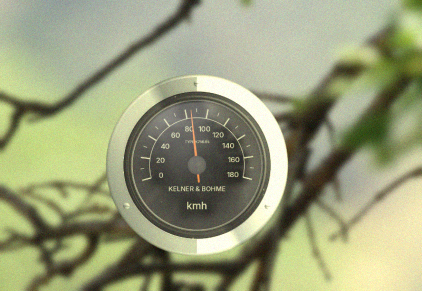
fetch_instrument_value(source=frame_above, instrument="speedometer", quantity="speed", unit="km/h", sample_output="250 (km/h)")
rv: 85 (km/h)
